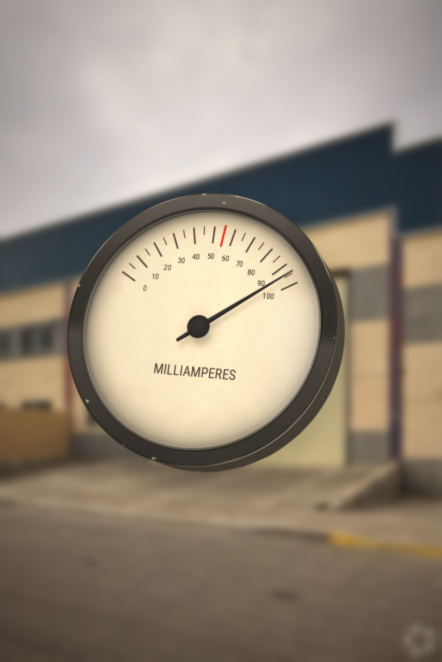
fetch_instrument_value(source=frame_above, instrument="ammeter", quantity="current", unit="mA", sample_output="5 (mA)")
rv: 95 (mA)
